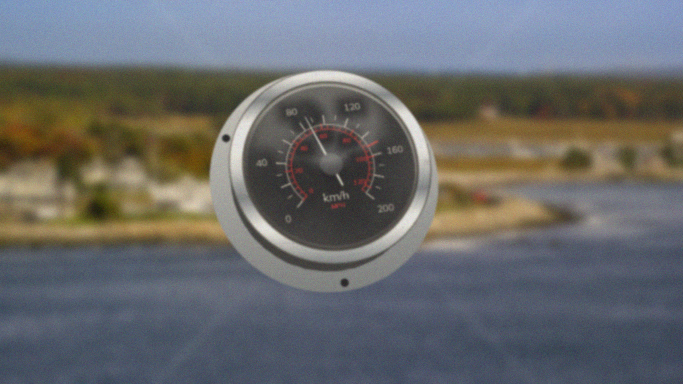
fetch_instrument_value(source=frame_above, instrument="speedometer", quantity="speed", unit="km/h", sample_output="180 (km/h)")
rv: 85 (km/h)
